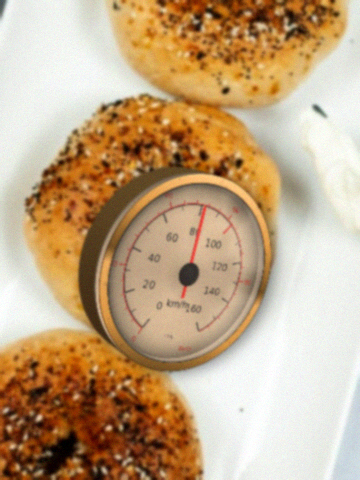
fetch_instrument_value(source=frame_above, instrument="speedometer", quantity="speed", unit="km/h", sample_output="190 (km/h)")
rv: 80 (km/h)
